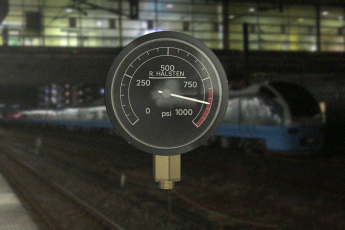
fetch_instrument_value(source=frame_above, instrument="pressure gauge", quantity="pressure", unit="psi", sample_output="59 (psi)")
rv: 875 (psi)
